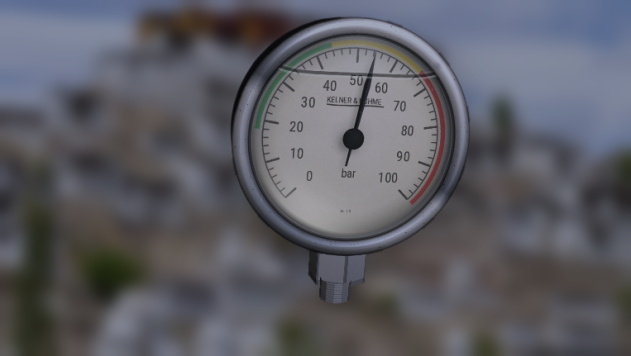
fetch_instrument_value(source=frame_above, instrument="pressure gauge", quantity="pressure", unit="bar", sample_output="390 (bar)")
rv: 54 (bar)
